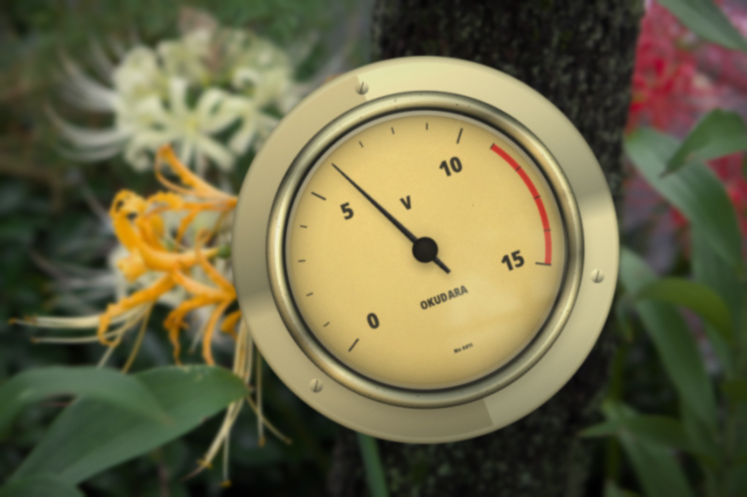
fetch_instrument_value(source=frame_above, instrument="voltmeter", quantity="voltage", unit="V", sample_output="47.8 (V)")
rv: 6 (V)
